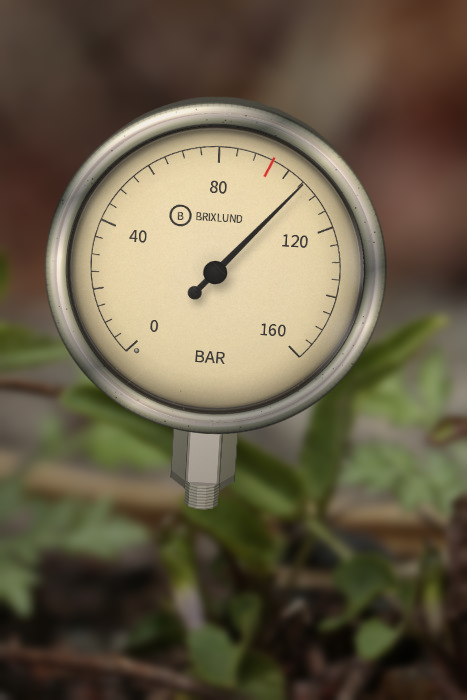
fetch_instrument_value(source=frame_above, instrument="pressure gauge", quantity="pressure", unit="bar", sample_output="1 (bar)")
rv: 105 (bar)
